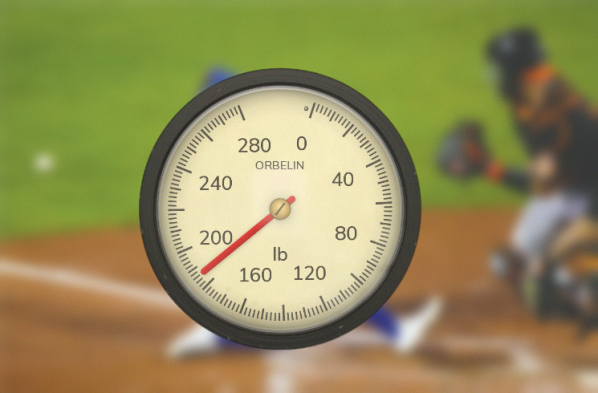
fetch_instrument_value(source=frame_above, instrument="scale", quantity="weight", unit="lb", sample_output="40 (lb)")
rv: 186 (lb)
